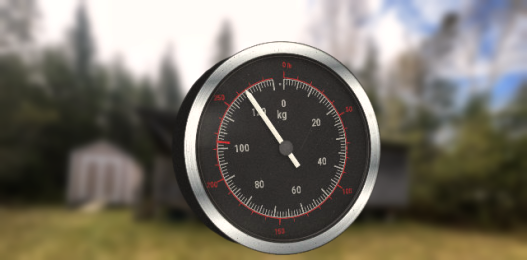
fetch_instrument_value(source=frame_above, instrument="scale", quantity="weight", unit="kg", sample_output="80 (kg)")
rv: 120 (kg)
